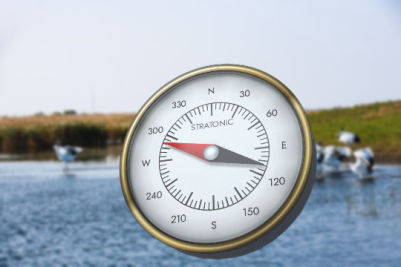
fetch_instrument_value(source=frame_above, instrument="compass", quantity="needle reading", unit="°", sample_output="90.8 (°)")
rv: 290 (°)
